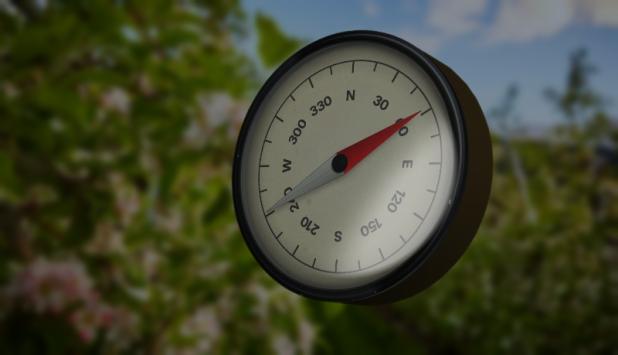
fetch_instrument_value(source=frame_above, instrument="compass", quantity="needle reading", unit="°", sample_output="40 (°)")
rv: 60 (°)
